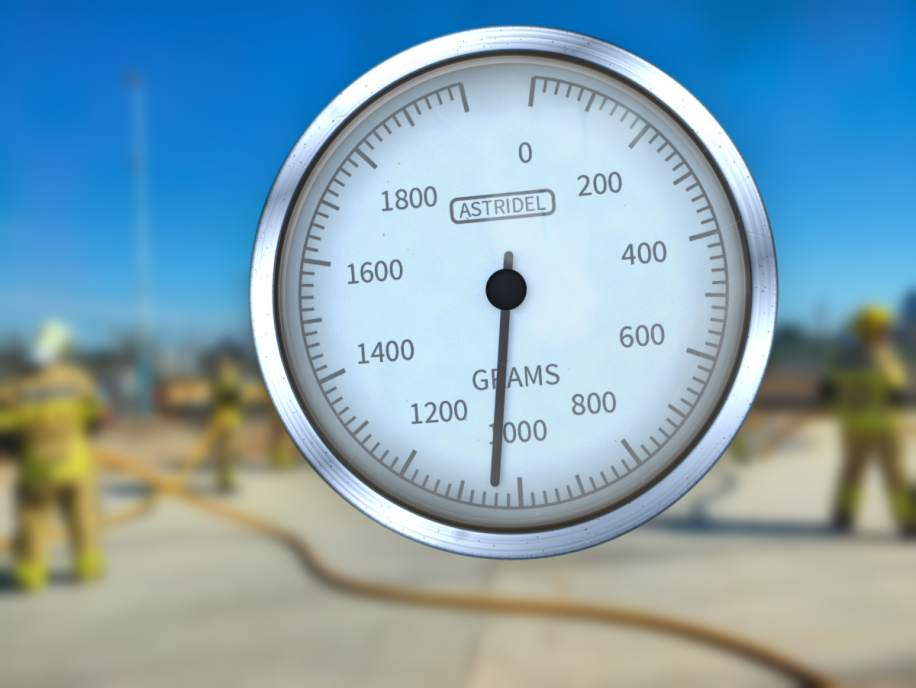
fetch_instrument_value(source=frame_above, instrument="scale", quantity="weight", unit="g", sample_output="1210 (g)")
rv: 1040 (g)
